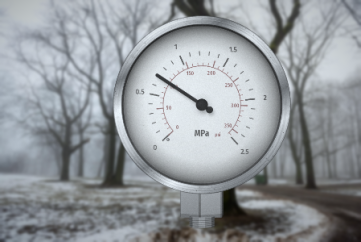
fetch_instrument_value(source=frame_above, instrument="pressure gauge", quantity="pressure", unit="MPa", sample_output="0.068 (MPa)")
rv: 0.7 (MPa)
